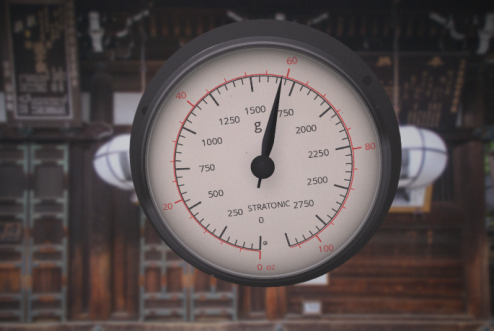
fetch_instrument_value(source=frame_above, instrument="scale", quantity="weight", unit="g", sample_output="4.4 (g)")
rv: 1675 (g)
